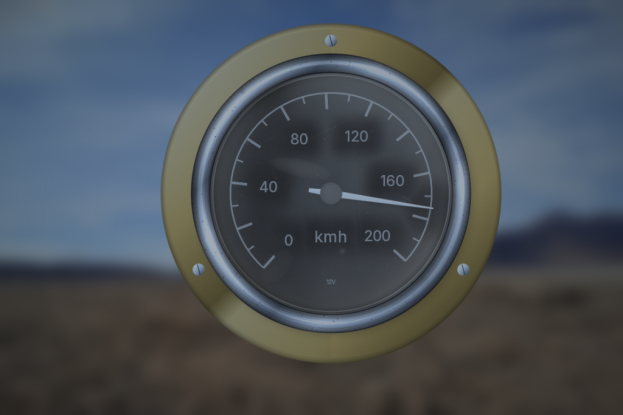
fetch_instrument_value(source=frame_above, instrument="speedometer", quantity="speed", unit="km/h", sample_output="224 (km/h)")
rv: 175 (km/h)
